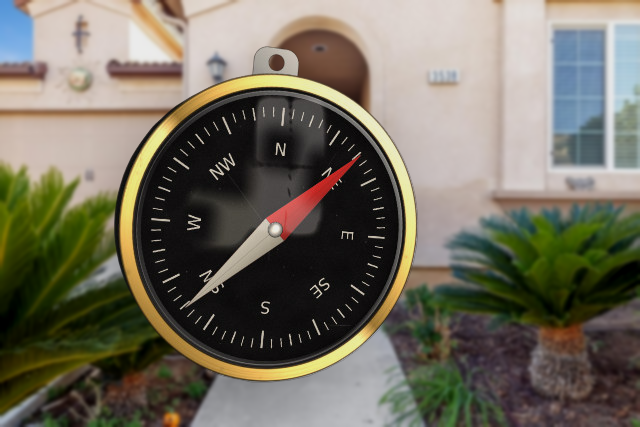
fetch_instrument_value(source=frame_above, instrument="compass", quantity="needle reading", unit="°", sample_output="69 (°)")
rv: 45 (°)
